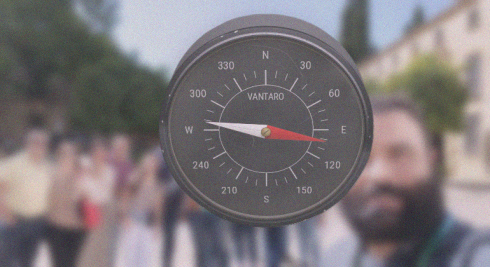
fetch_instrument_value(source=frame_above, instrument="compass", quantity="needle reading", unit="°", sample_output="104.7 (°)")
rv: 100 (°)
